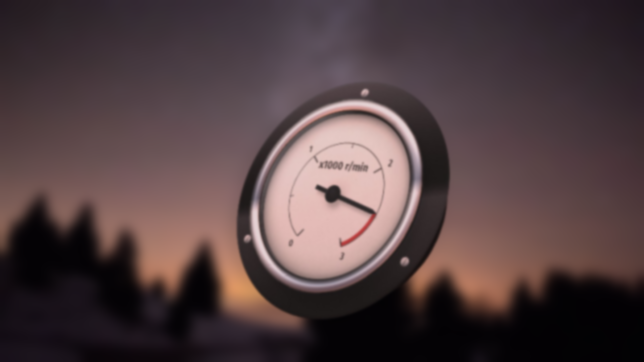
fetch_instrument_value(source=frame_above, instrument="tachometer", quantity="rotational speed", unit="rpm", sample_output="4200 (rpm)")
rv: 2500 (rpm)
